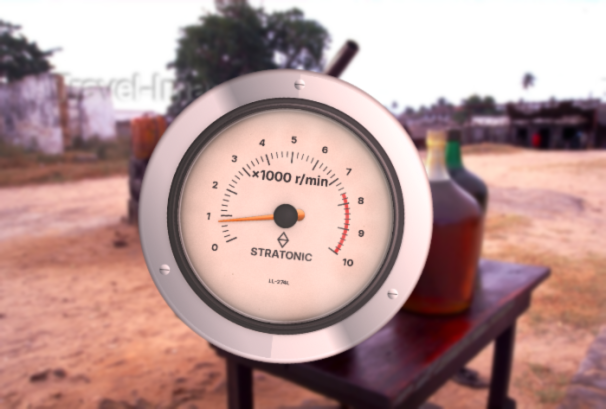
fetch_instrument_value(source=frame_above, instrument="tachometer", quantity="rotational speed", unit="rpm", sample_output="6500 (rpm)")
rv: 800 (rpm)
